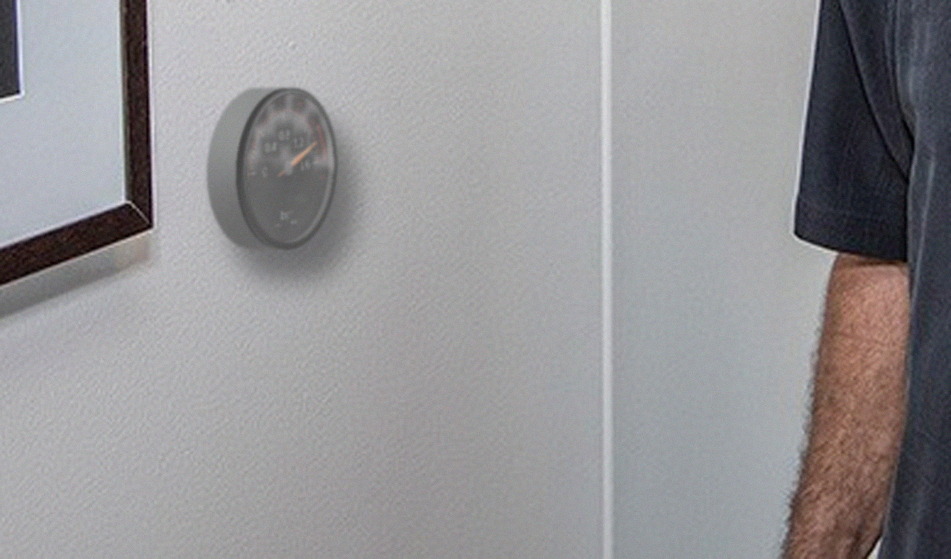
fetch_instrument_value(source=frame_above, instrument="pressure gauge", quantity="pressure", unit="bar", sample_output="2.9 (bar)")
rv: 1.4 (bar)
